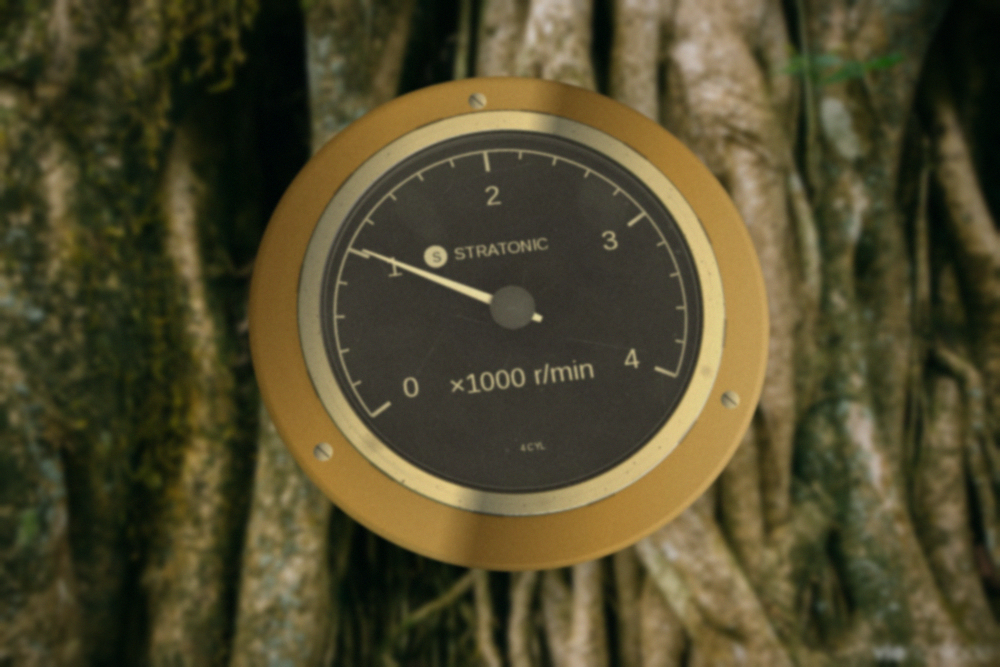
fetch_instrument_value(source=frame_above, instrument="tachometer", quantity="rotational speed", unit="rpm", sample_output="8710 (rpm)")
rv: 1000 (rpm)
